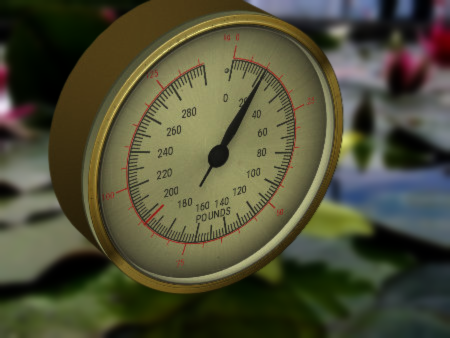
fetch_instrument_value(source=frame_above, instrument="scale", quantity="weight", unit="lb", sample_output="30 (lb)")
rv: 20 (lb)
